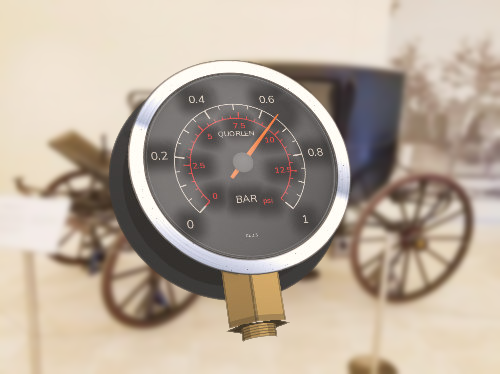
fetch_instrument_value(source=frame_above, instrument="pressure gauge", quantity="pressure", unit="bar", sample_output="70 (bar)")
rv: 0.65 (bar)
